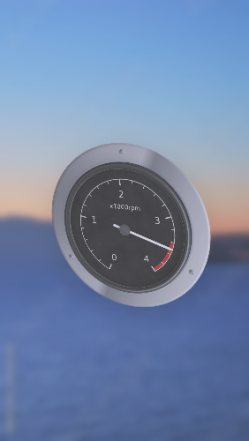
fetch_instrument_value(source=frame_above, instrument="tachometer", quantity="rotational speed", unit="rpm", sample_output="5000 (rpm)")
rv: 3500 (rpm)
